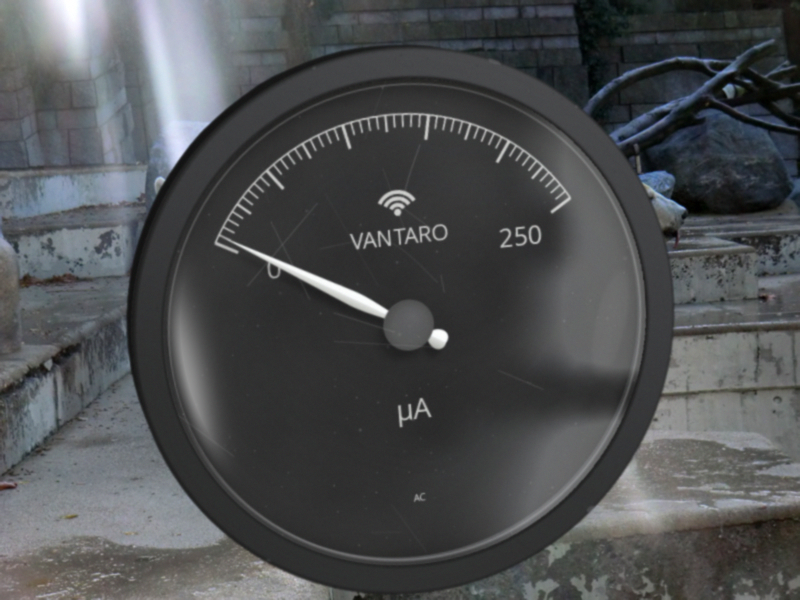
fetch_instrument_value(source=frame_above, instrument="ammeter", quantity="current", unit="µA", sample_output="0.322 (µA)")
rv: 5 (µA)
